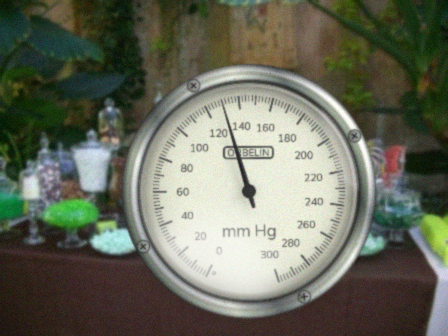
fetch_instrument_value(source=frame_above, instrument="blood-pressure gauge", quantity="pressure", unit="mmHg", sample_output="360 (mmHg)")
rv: 130 (mmHg)
